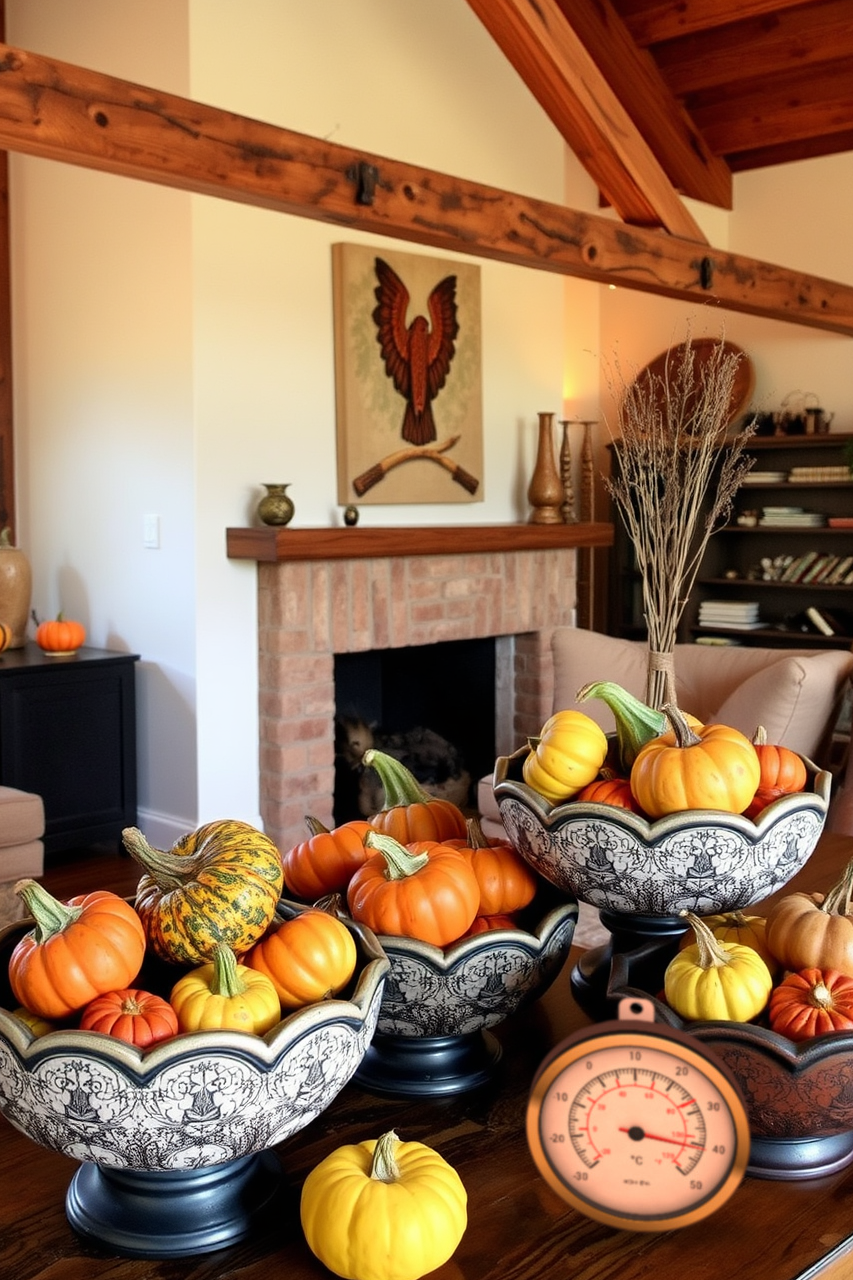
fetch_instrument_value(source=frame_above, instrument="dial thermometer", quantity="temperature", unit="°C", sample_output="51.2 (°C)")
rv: 40 (°C)
